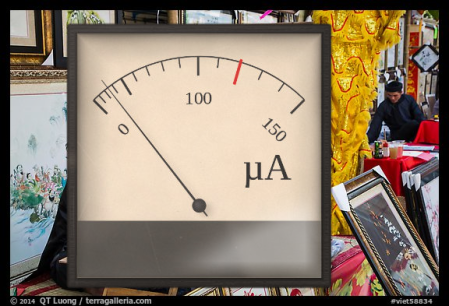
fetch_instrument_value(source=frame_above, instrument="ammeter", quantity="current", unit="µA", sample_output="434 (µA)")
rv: 35 (µA)
